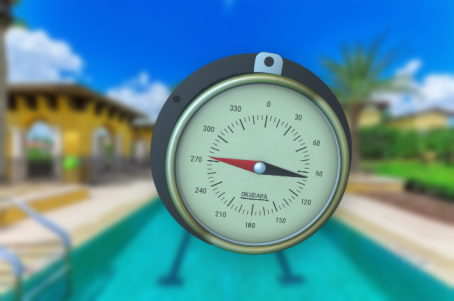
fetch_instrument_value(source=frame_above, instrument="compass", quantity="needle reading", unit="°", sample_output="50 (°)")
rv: 275 (°)
